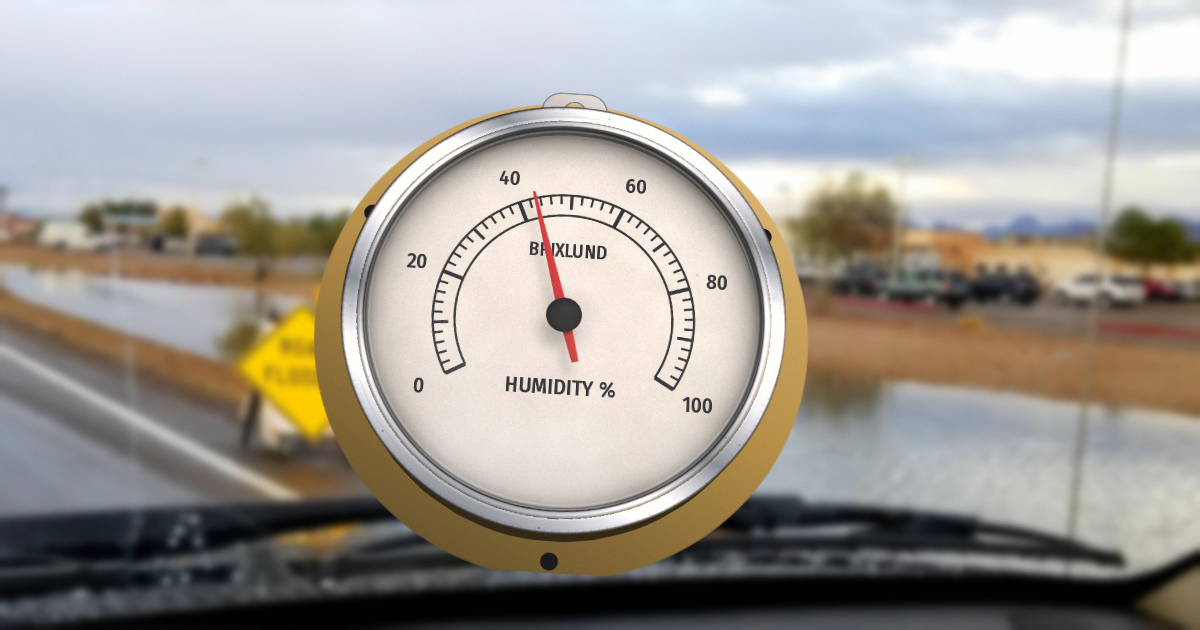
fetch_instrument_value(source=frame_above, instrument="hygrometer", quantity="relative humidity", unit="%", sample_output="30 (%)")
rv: 43 (%)
